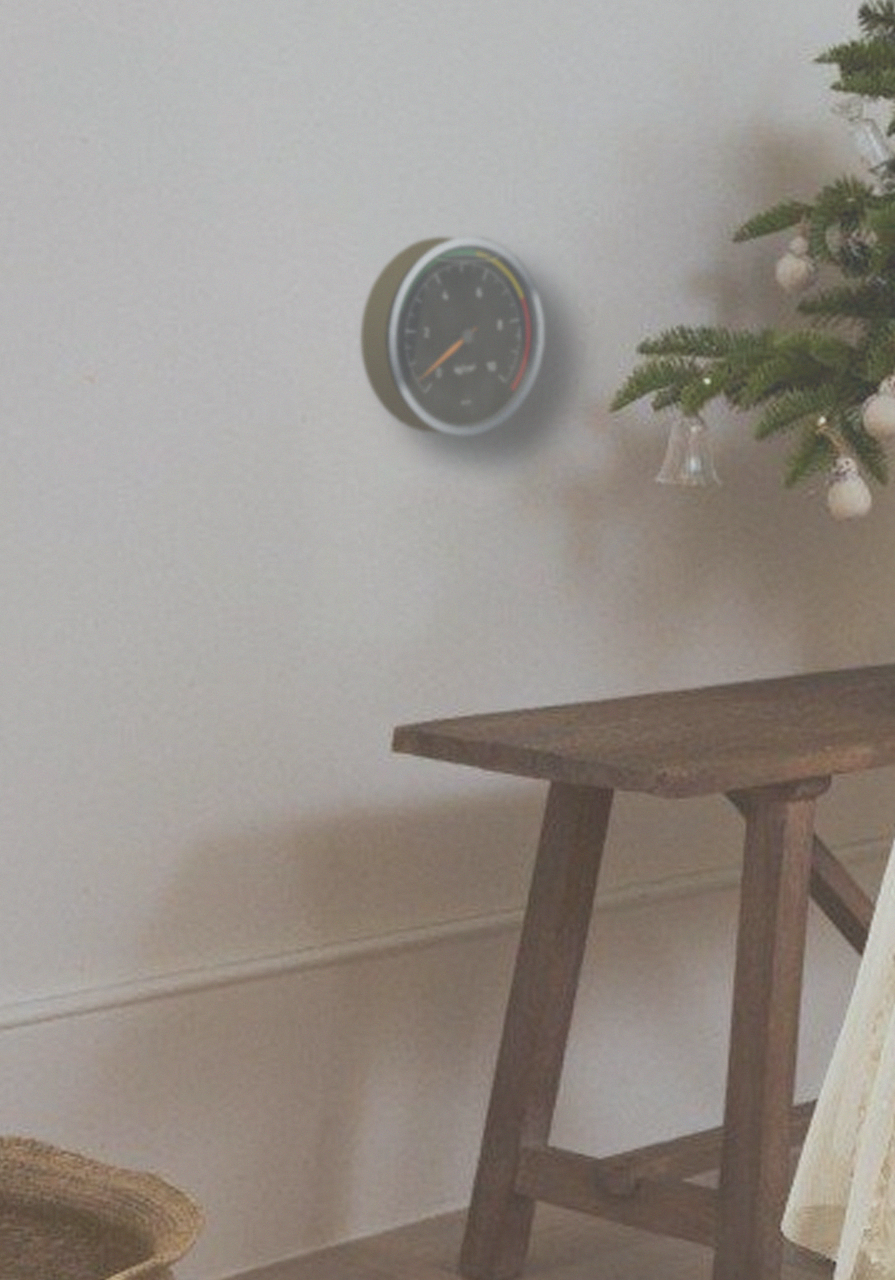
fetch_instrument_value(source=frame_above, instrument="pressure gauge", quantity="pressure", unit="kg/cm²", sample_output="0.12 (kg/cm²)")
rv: 0.5 (kg/cm²)
